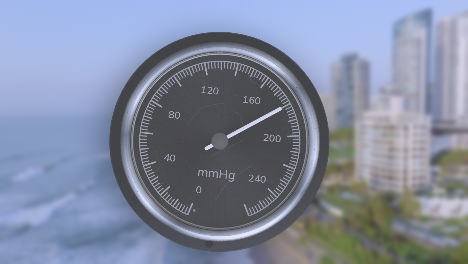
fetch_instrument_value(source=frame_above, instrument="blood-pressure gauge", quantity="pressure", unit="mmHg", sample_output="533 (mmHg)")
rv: 180 (mmHg)
